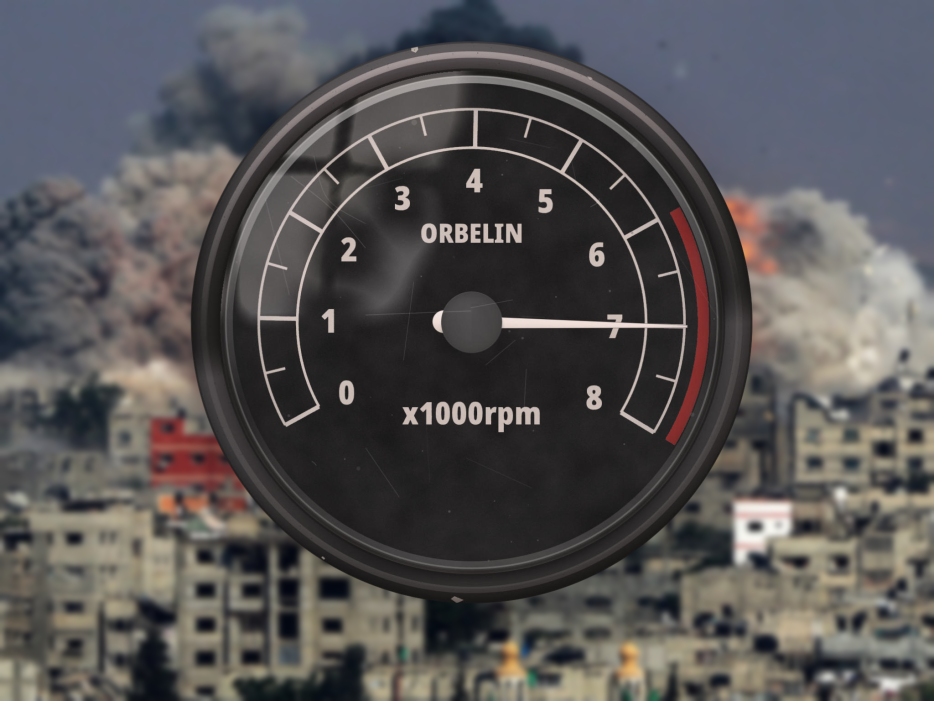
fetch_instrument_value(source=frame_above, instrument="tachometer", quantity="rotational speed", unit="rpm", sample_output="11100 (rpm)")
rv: 7000 (rpm)
